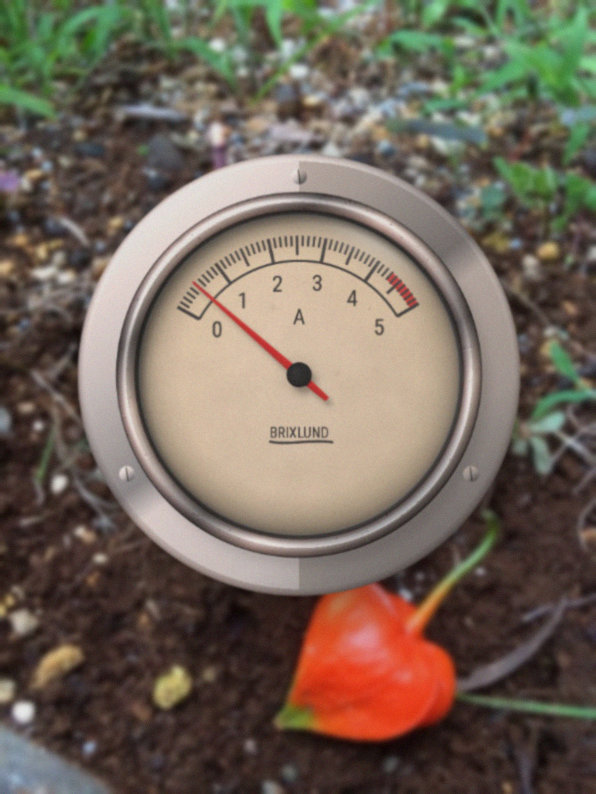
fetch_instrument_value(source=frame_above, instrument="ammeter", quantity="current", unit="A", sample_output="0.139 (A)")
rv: 0.5 (A)
